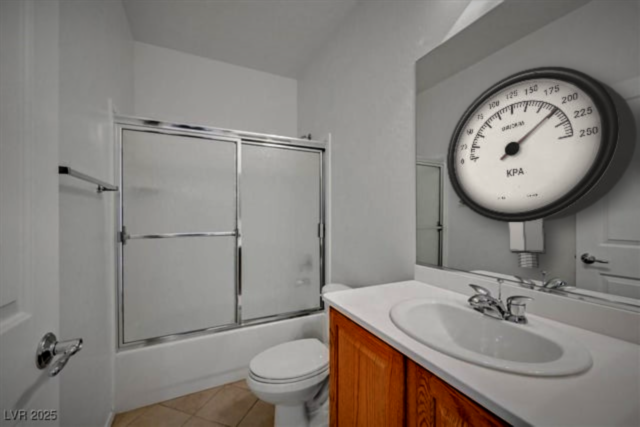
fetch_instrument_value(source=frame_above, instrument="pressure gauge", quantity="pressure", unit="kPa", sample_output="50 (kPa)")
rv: 200 (kPa)
